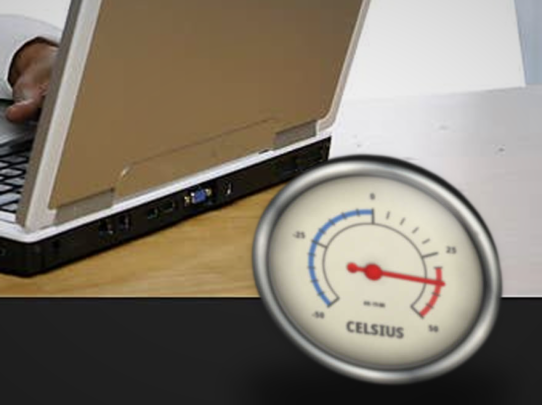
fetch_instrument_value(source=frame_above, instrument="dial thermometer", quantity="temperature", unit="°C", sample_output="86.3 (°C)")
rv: 35 (°C)
